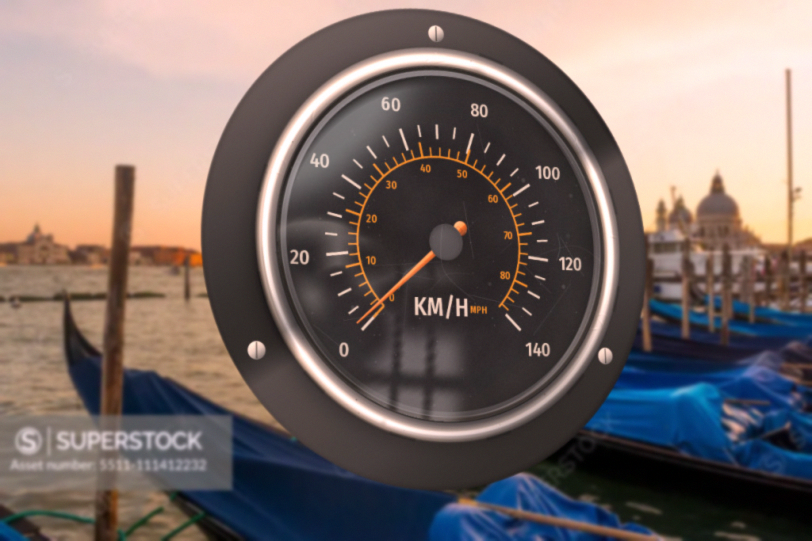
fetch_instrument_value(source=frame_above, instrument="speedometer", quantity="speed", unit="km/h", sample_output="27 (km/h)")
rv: 2.5 (km/h)
